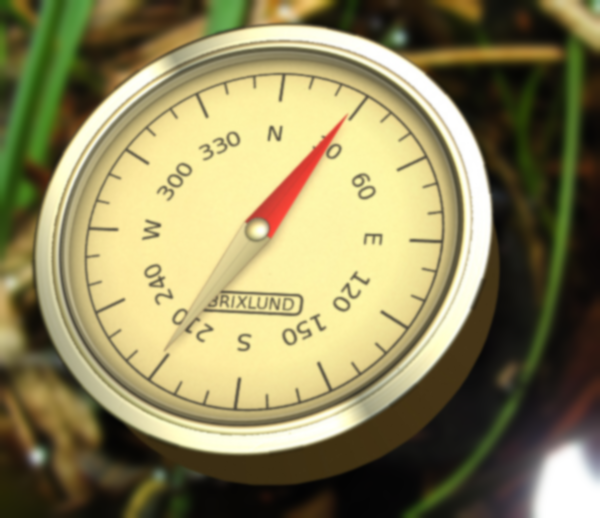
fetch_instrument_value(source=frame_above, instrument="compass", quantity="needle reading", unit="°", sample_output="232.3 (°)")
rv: 30 (°)
